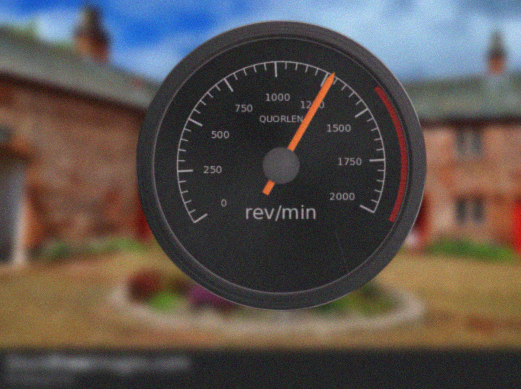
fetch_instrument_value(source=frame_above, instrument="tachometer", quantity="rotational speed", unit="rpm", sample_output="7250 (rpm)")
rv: 1275 (rpm)
